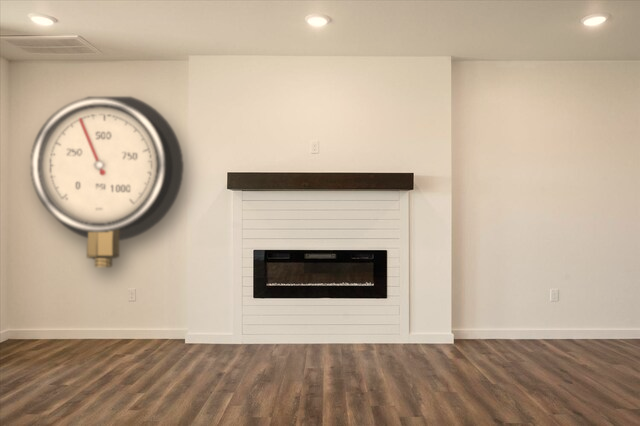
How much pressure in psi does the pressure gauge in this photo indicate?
400 psi
